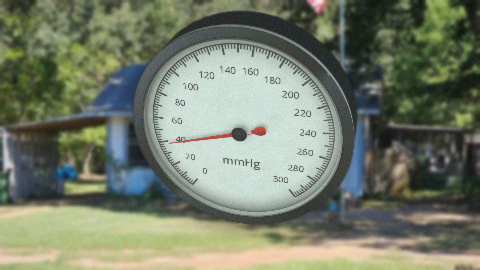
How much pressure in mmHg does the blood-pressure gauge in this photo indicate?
40 mmHg
